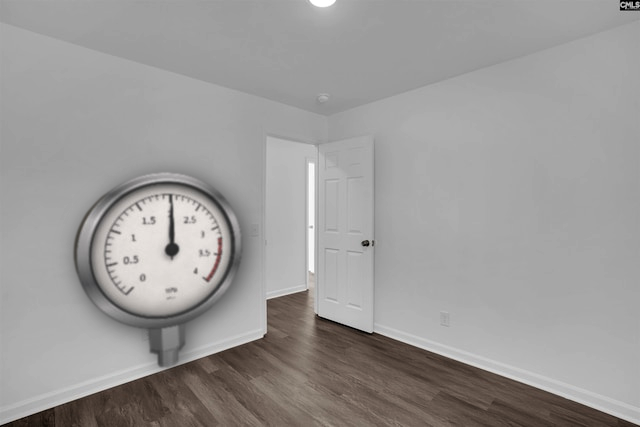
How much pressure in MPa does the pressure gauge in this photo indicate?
2 MPa
